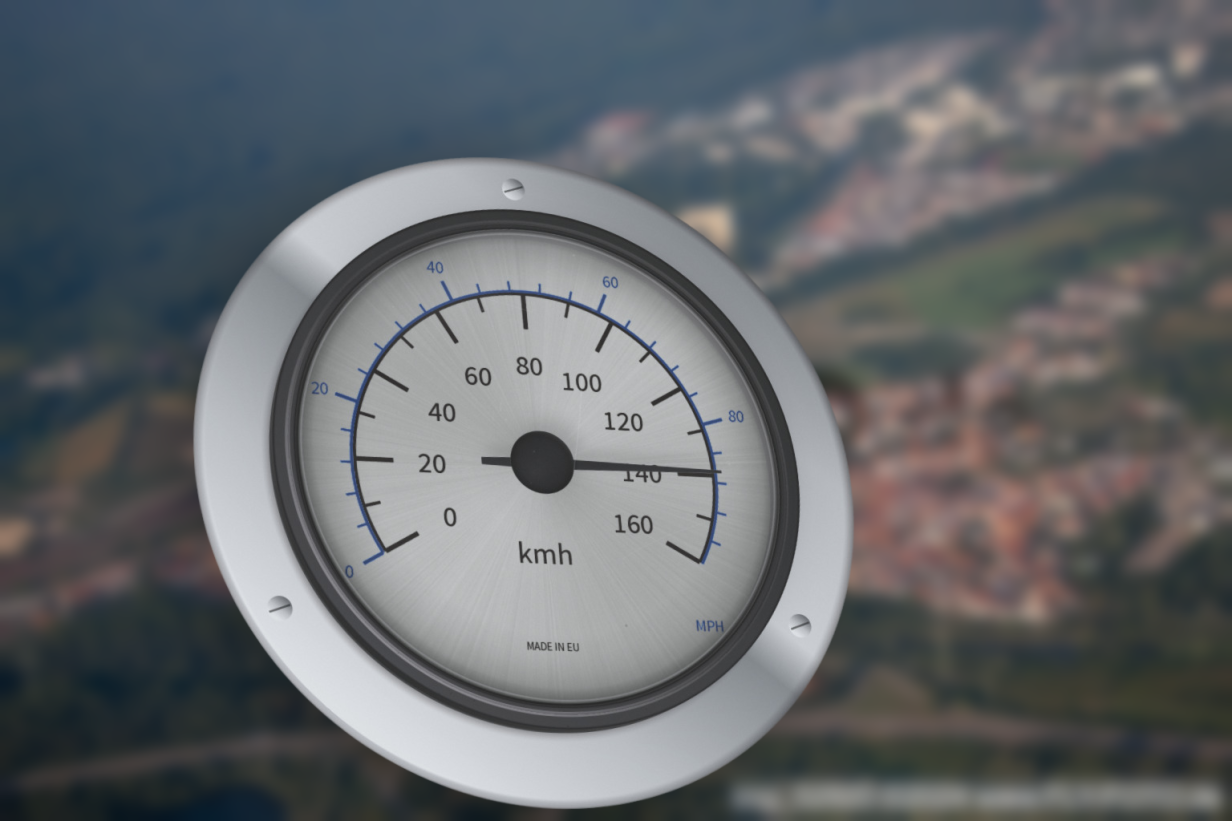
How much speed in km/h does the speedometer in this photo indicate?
140 km/h
